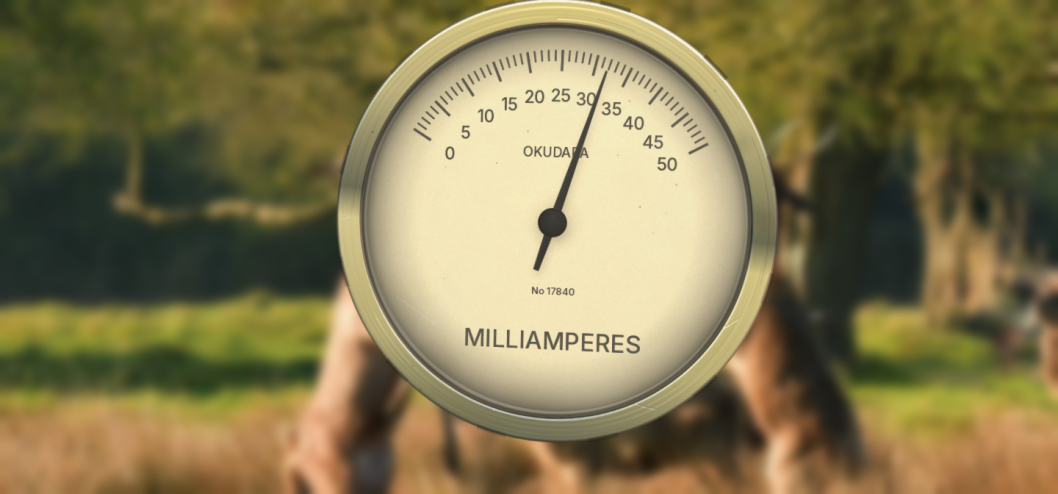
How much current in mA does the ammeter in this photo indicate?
32 mA
